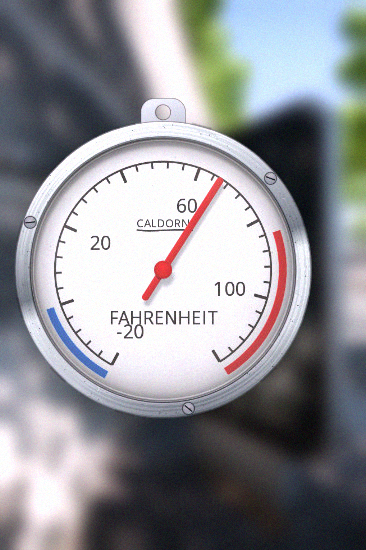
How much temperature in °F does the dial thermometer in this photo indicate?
66 °F
